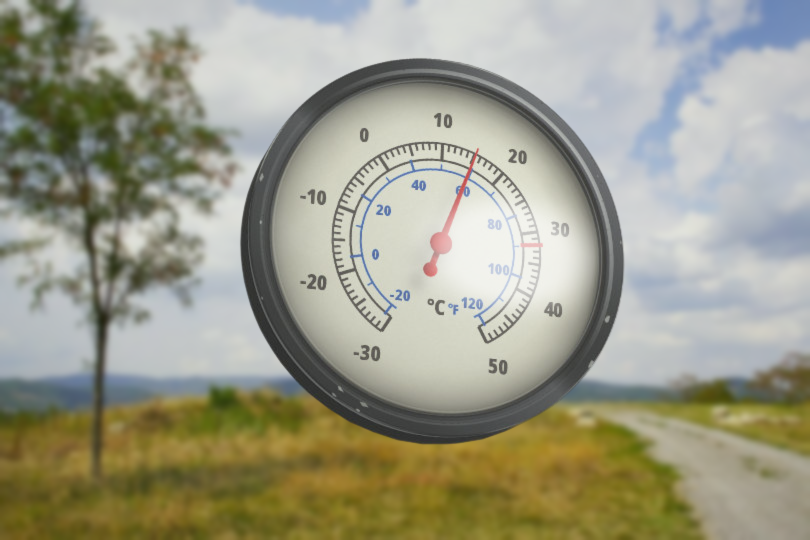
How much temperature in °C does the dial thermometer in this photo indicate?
15 °C
